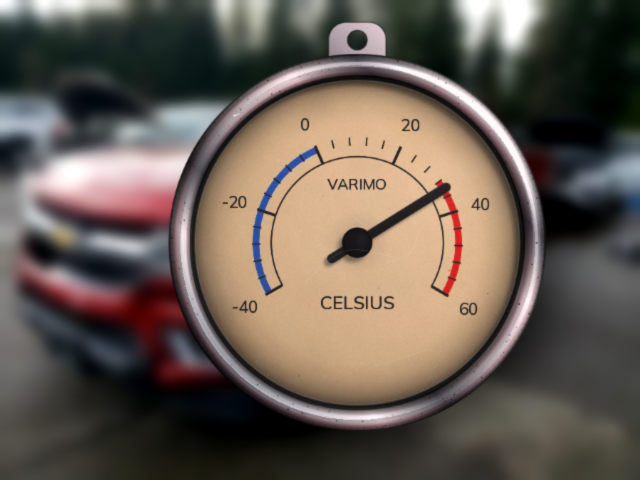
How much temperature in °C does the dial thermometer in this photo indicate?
34 °C
